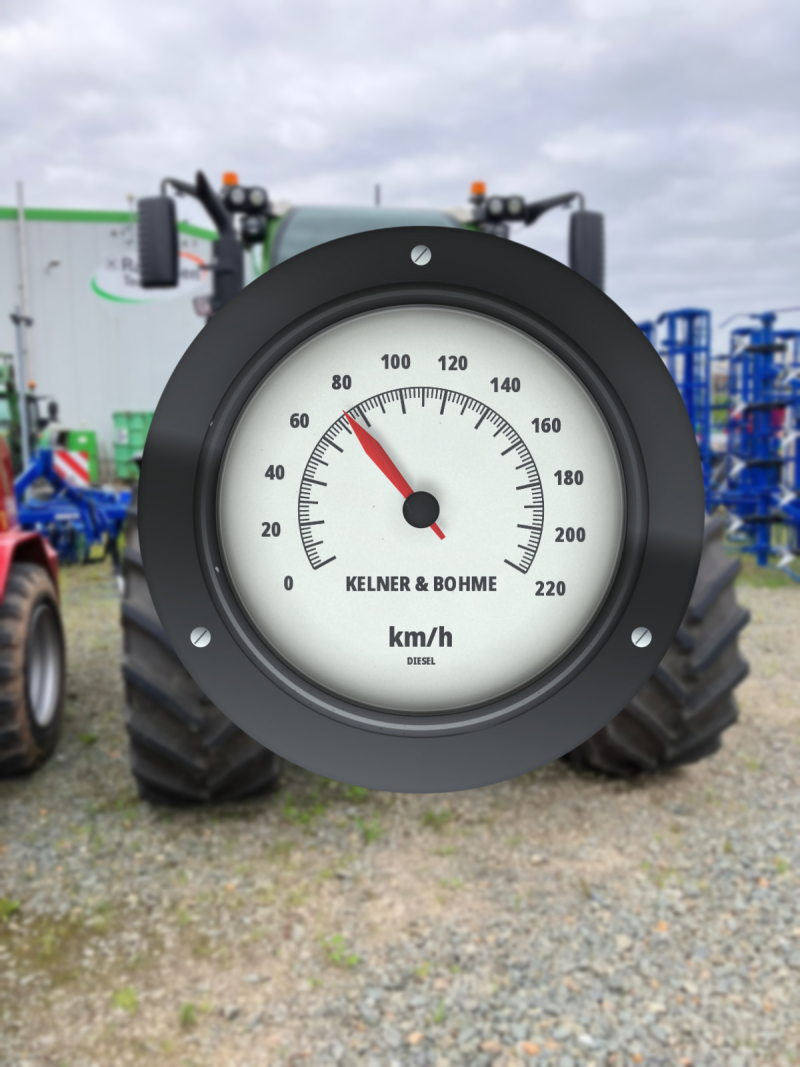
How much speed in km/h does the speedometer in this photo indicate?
74 km/h
